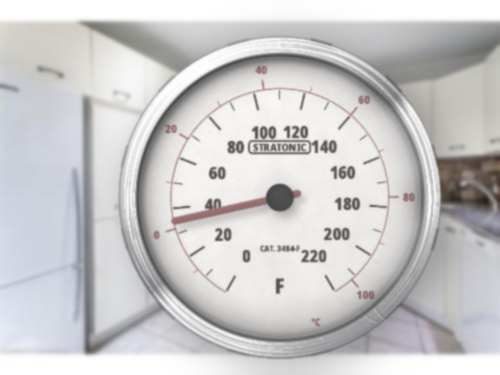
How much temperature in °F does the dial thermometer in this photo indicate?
35 °F
